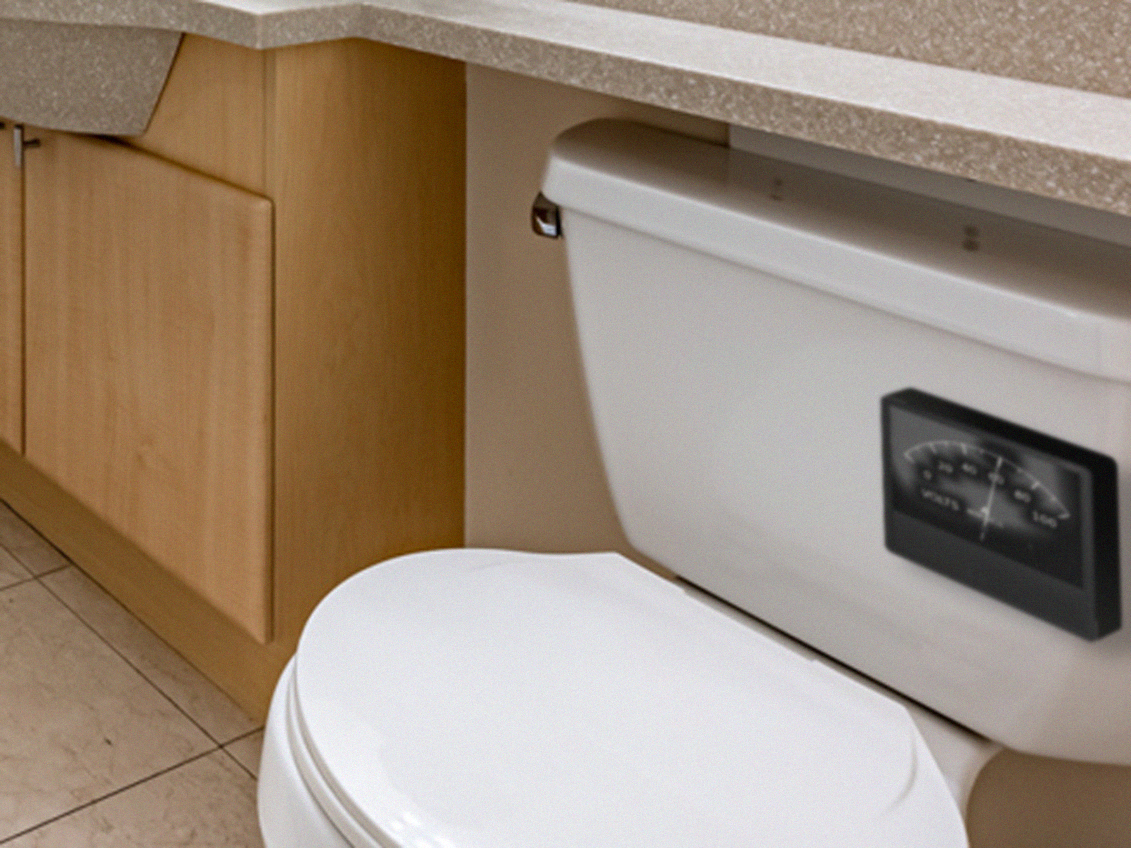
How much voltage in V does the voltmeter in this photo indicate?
60 V
